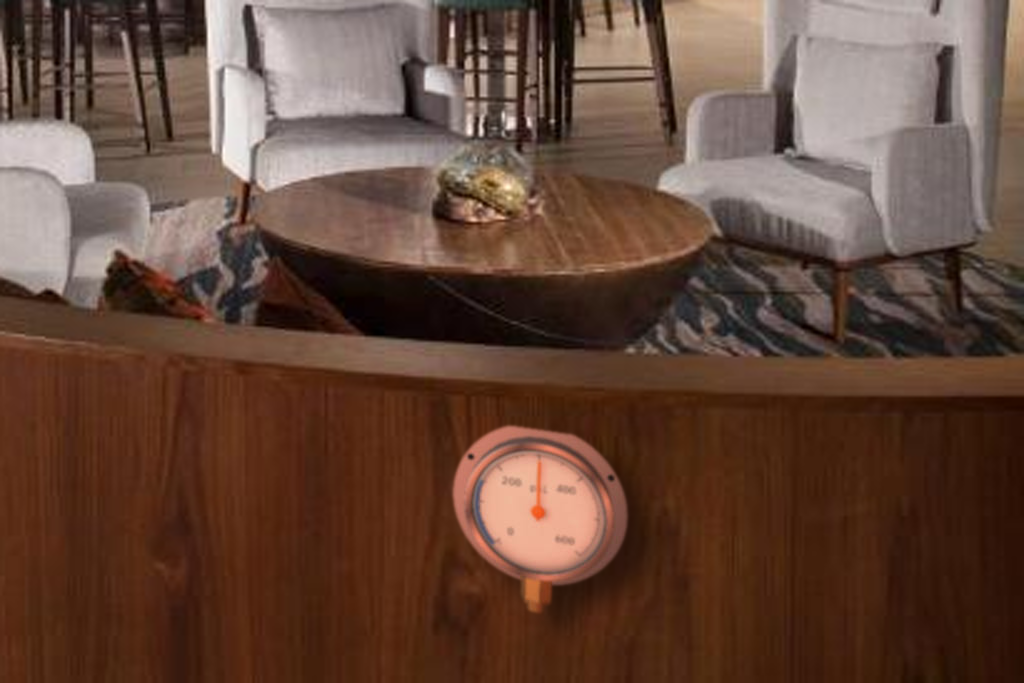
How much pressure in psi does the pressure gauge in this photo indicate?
300 psi
